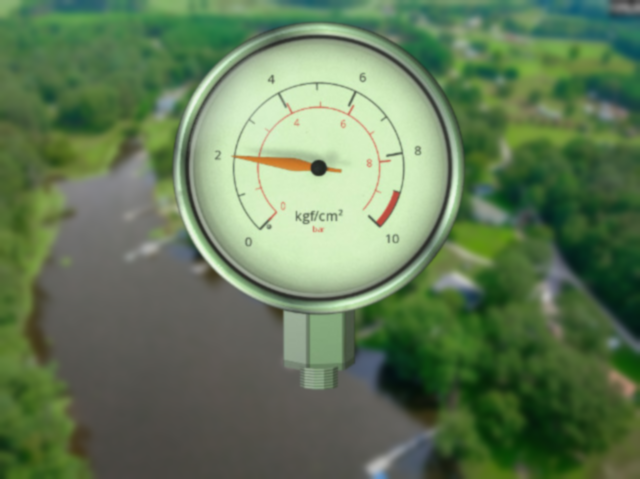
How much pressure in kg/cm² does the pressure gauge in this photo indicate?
2 kg/cm²
